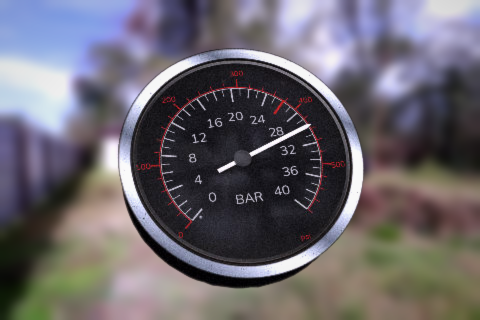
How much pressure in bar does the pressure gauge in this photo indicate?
30 bar
